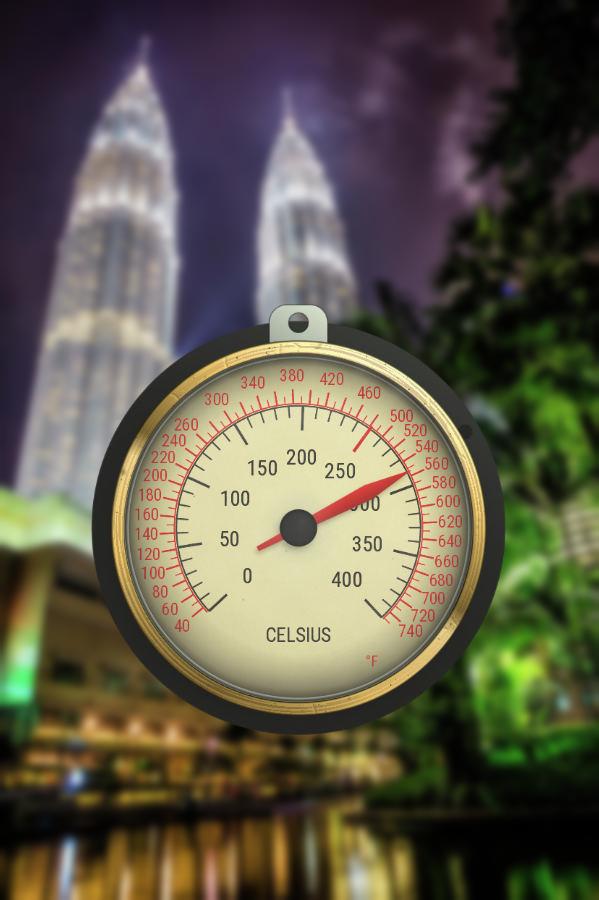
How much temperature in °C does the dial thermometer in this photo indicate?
290 °C
